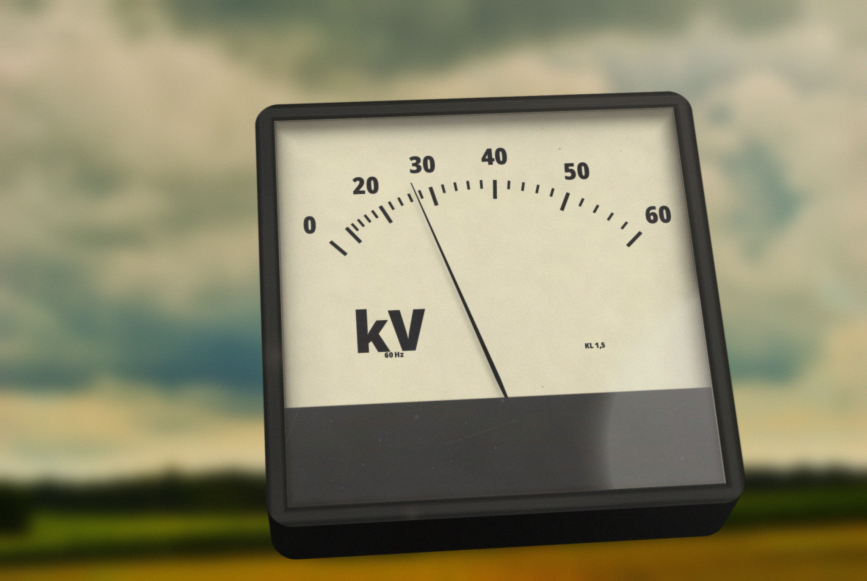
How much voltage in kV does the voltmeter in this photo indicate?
27 kV
